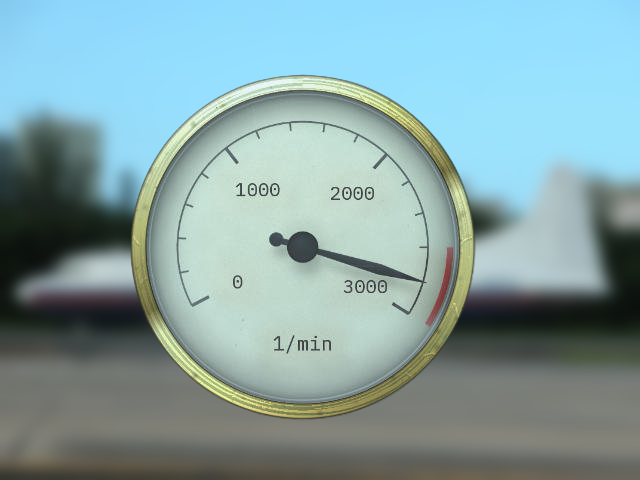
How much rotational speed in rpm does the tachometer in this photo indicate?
2800 rpm
